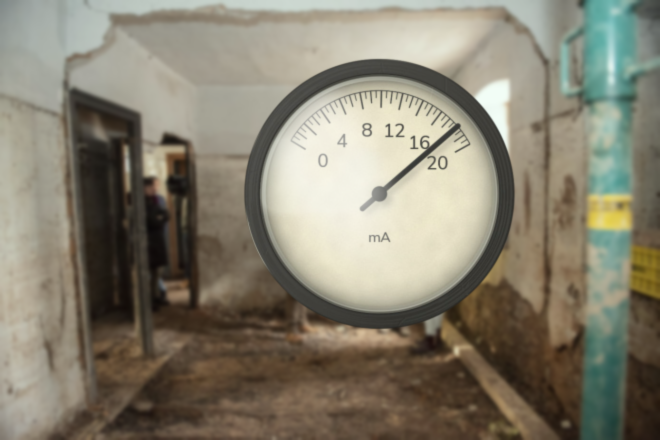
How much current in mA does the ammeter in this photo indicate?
18 mA
